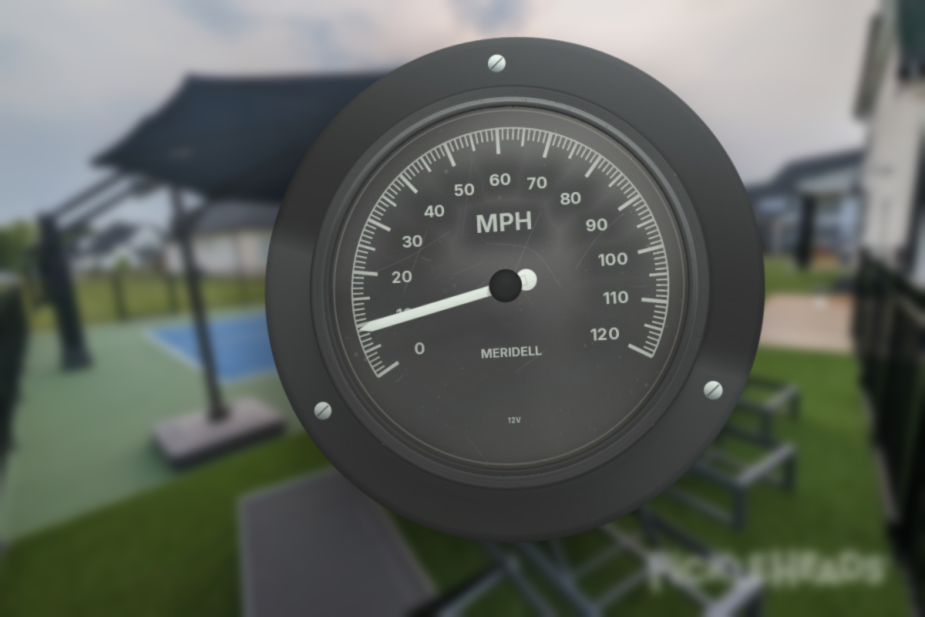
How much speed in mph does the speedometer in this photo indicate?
9 mph
